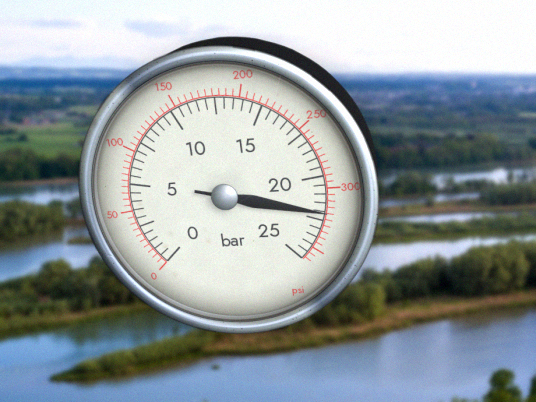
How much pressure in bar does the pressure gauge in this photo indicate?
22 bar
